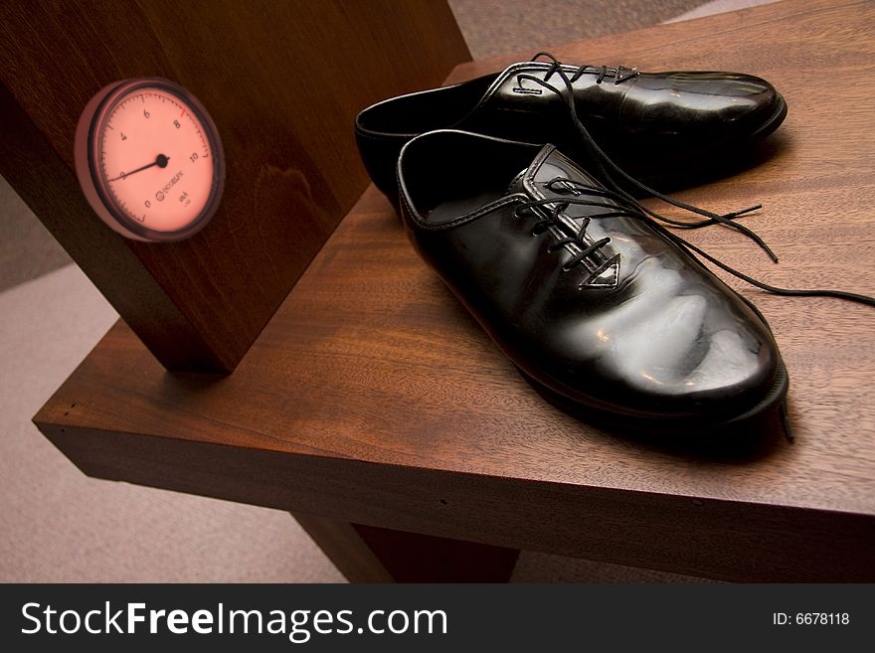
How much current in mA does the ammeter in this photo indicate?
2 mA
